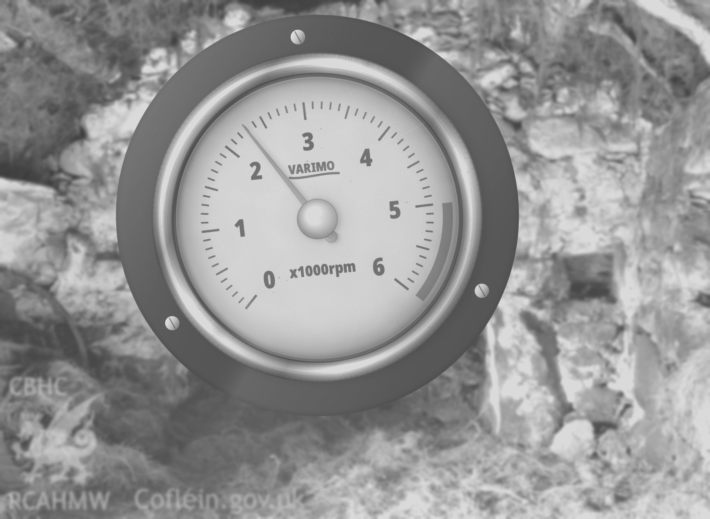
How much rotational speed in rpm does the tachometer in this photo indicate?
2300 rpm
